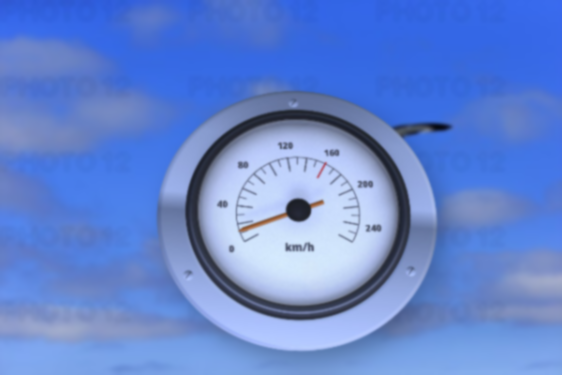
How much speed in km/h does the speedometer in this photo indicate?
10 km/h
